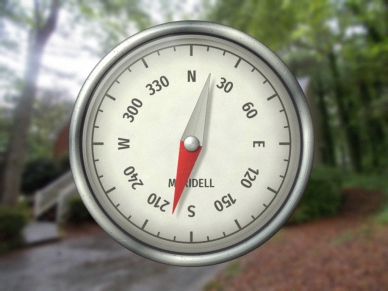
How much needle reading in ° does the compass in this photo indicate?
195 °
